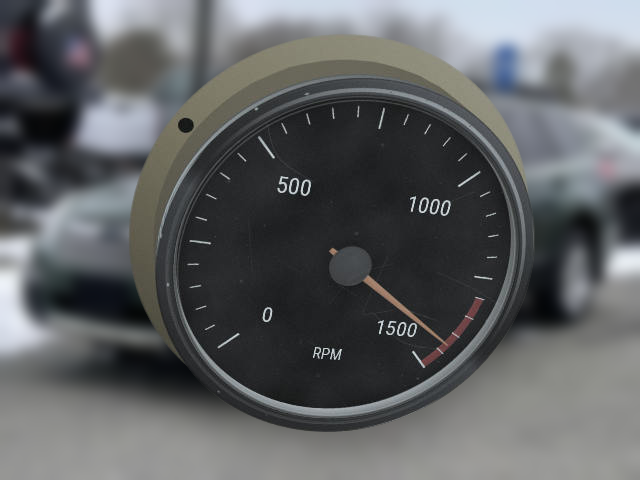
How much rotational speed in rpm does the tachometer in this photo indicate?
1425 rpm
